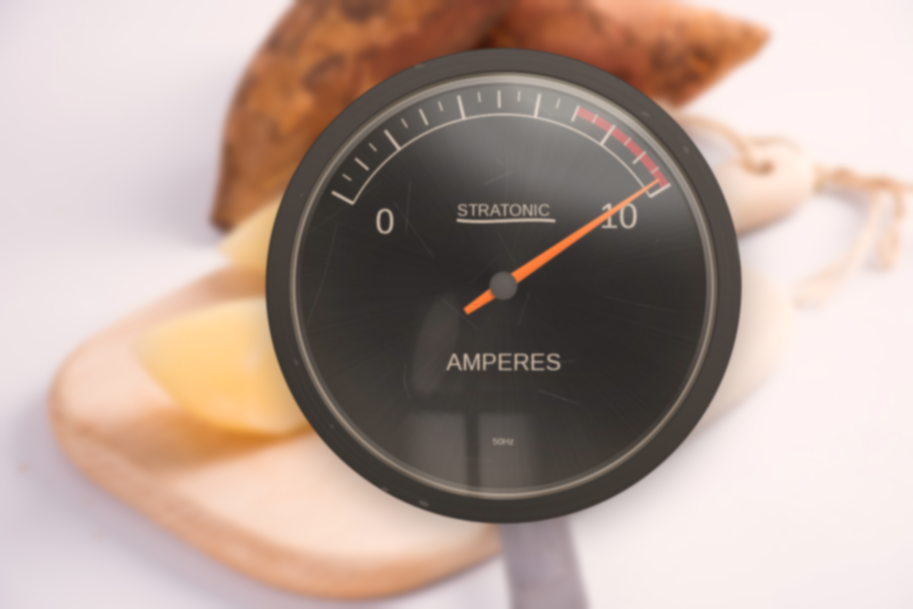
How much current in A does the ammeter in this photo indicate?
9.75 A
